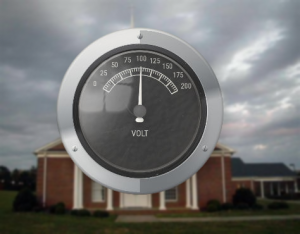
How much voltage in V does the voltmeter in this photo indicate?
100 V
